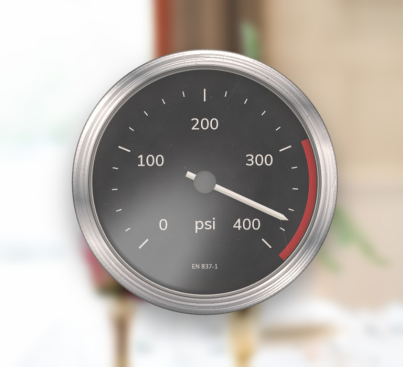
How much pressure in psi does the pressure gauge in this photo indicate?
370 psi
